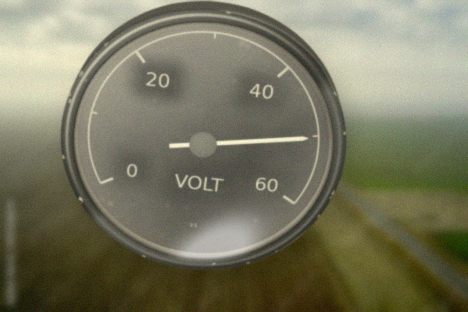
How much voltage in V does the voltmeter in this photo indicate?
50 V
